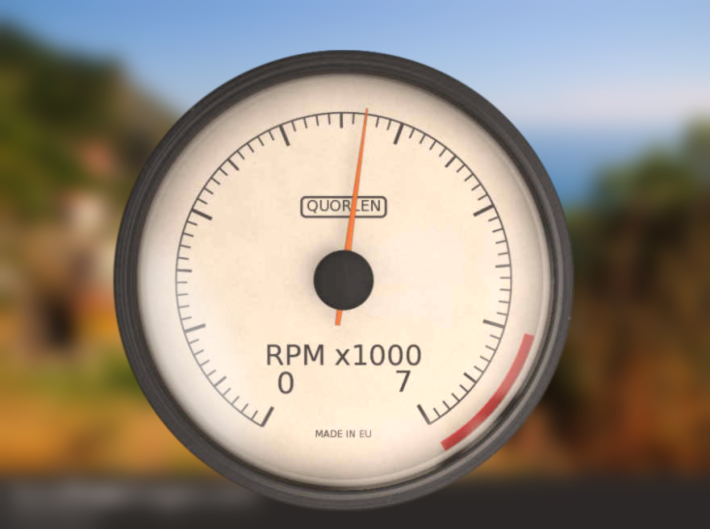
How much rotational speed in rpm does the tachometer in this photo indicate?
3700 rpm
